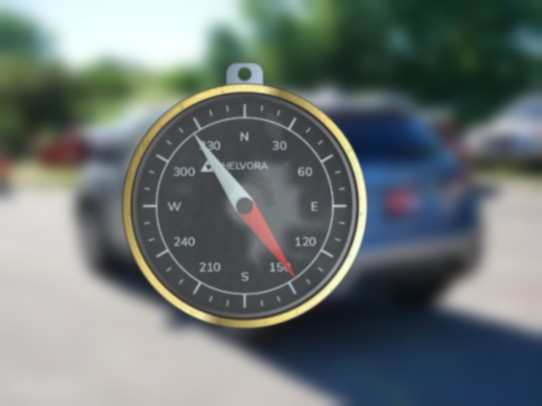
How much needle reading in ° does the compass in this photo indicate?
145 °
